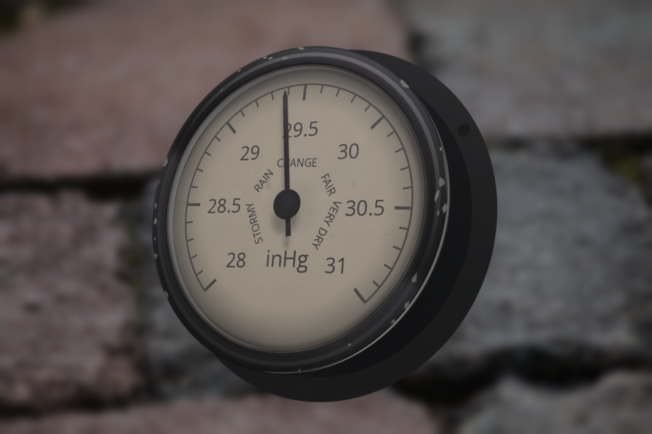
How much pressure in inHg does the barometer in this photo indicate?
29.4 inHg
